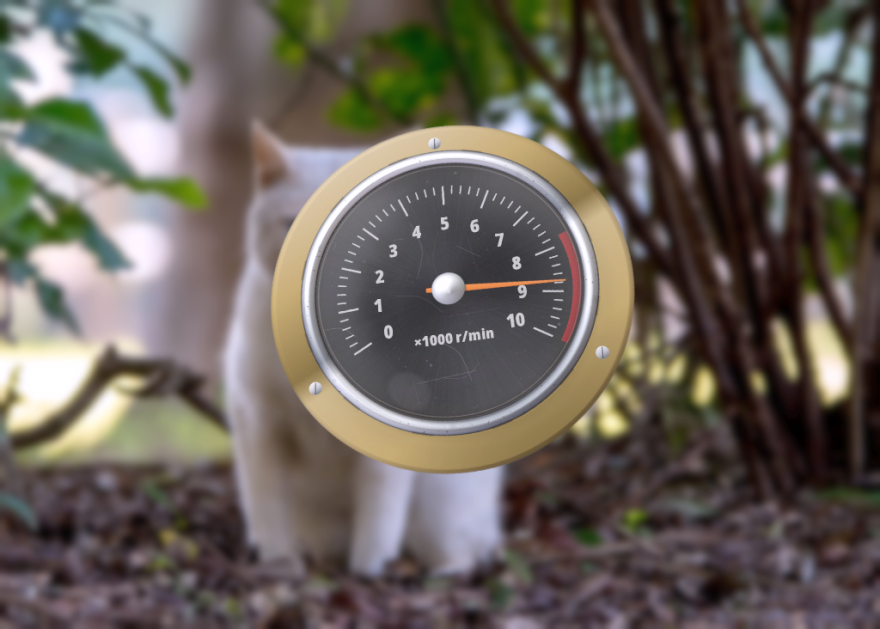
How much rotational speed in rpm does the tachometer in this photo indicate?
8800 rpm
